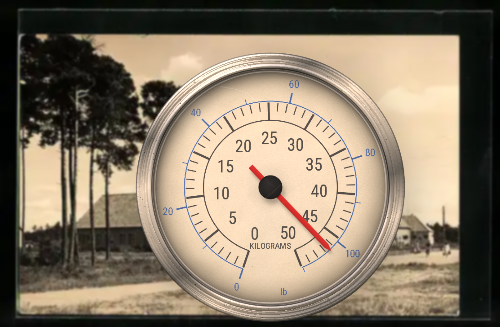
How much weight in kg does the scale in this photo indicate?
46.5 kg
